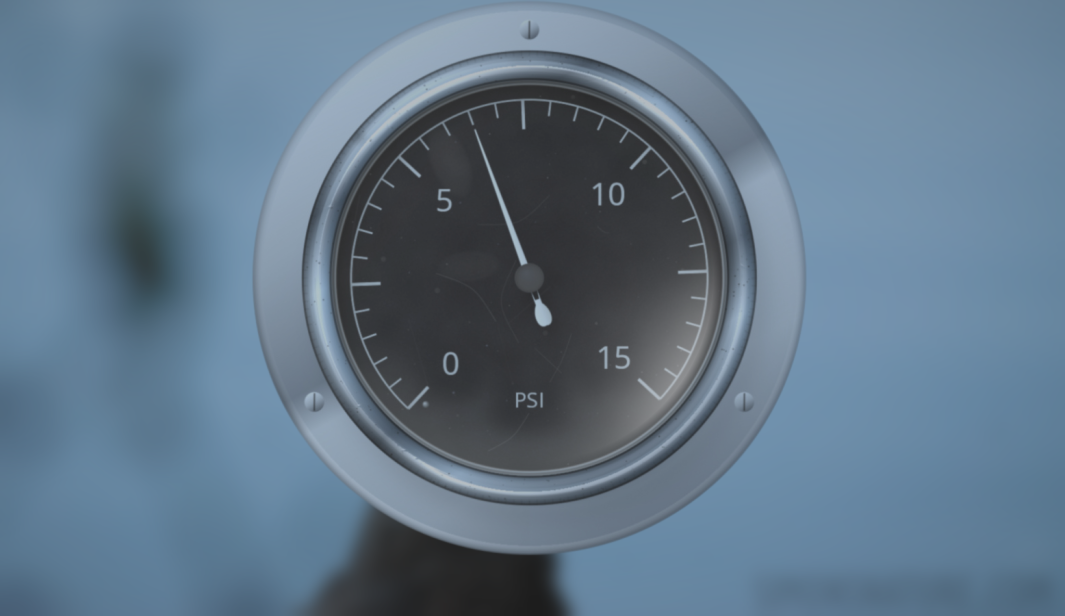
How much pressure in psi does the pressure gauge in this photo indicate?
6.5 psi
